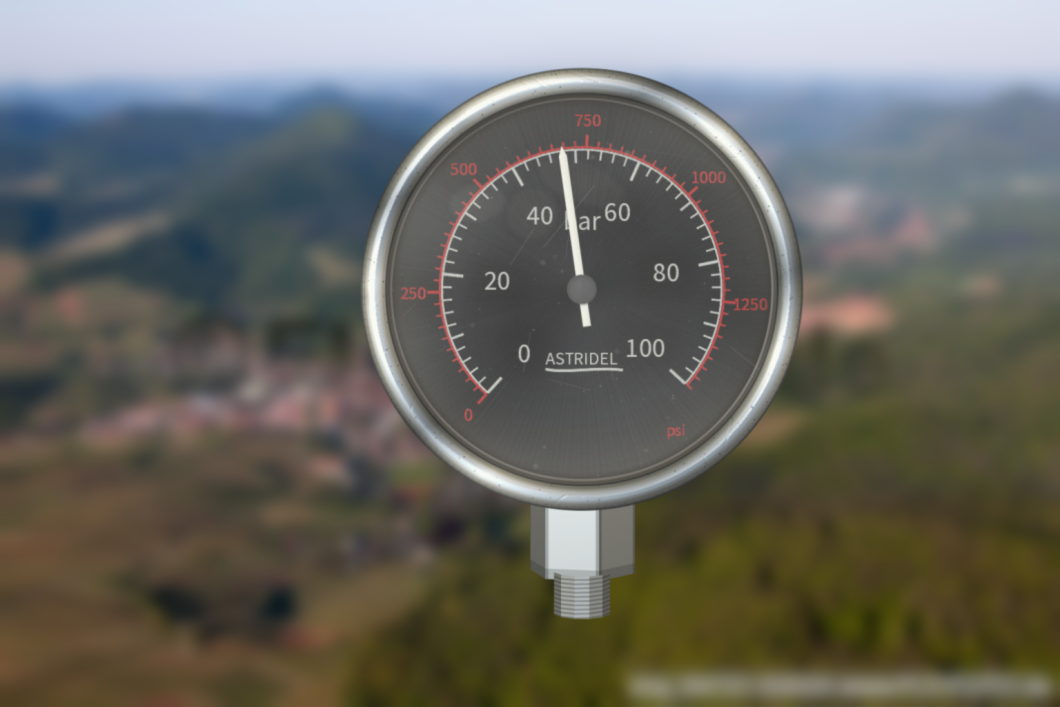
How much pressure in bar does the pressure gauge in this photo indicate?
48 bar
